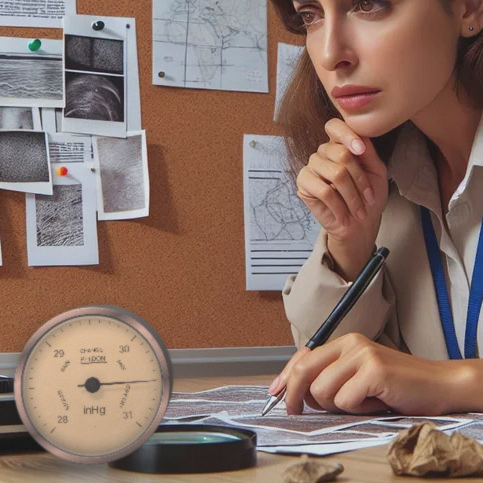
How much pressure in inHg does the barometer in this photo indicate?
30.5 inHg
